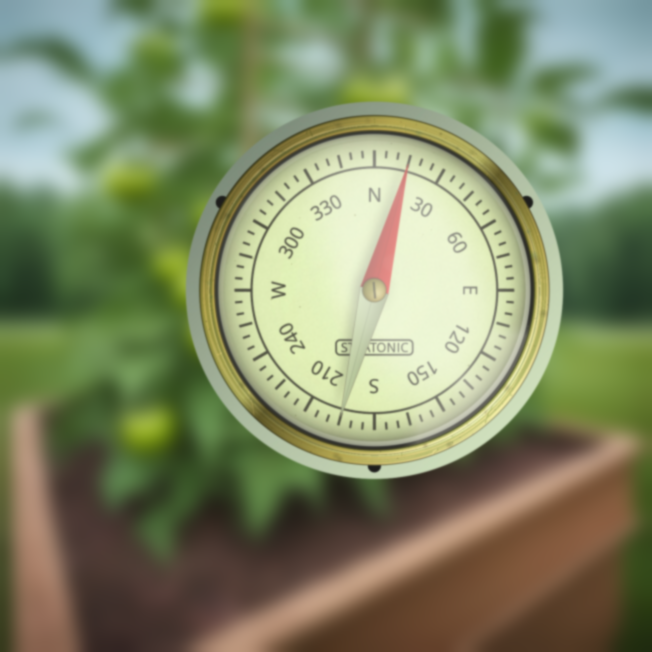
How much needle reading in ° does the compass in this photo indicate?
15 °
